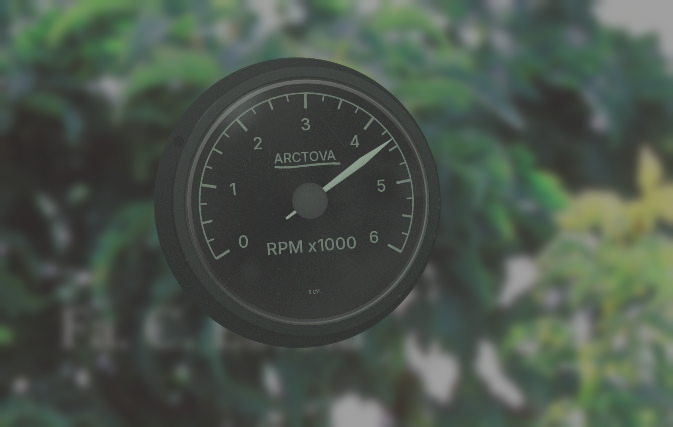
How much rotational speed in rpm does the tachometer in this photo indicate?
4375 rpm
